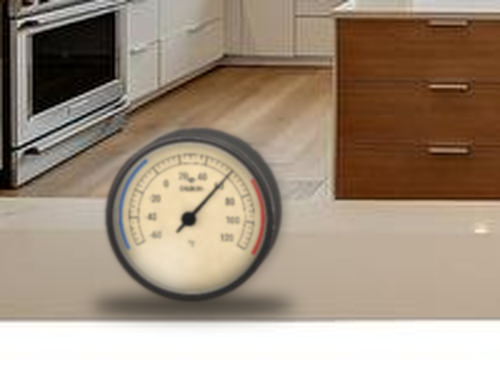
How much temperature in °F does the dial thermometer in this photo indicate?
60 °F
